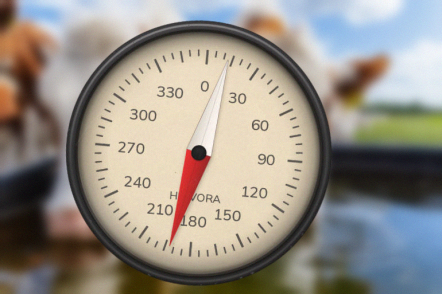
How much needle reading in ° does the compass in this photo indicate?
192.5 °
